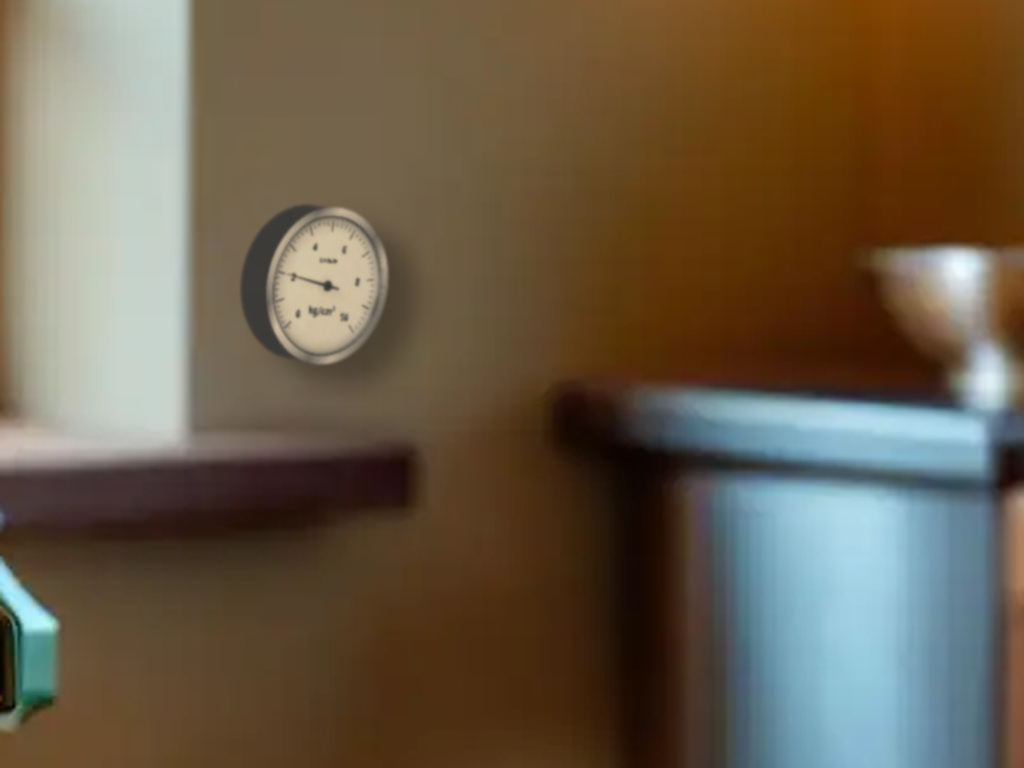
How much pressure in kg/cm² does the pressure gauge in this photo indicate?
2 kg/cm²
